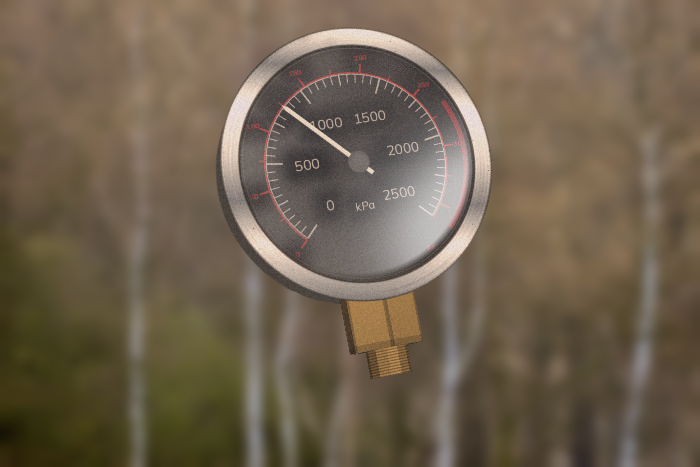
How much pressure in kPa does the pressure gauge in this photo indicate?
850 kPa
